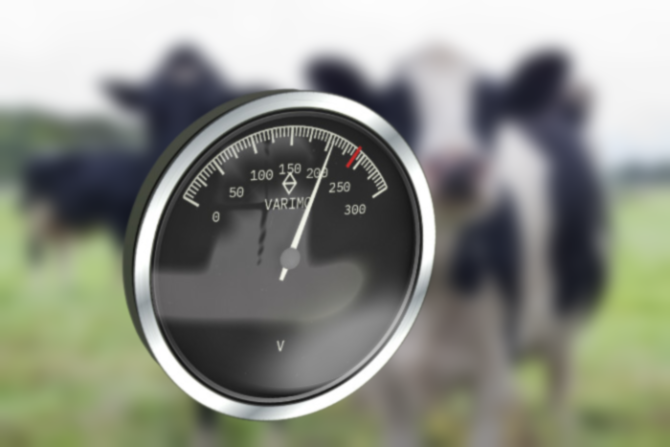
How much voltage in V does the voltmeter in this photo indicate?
200 V
